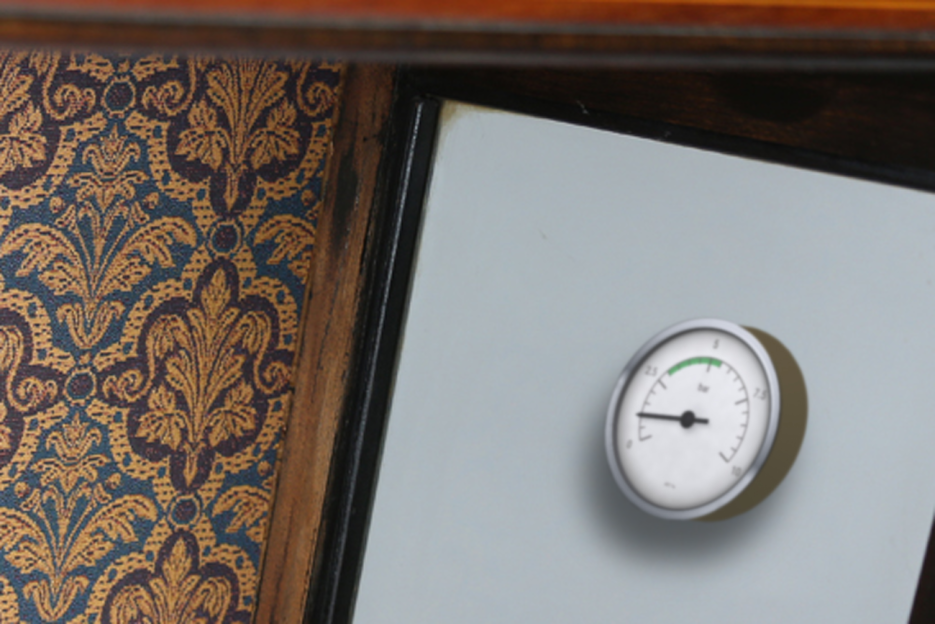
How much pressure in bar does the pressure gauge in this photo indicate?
1 bar
